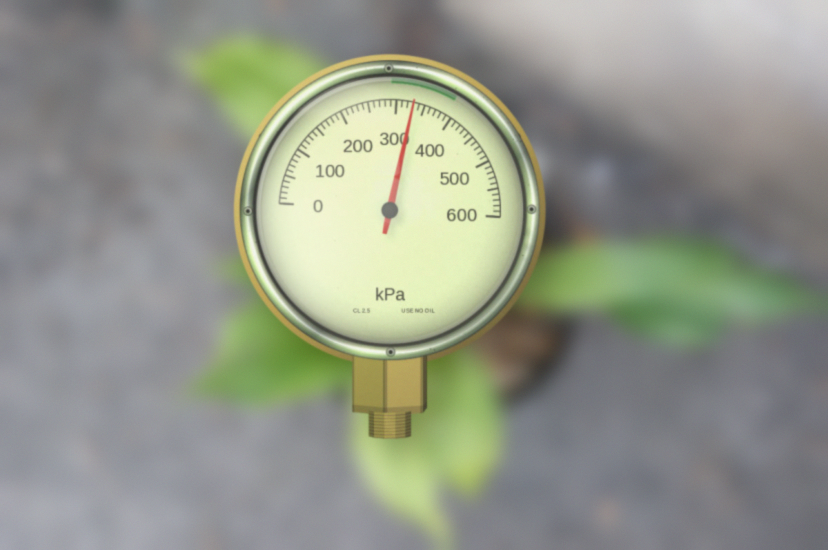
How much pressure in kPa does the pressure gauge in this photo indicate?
330 kPa
